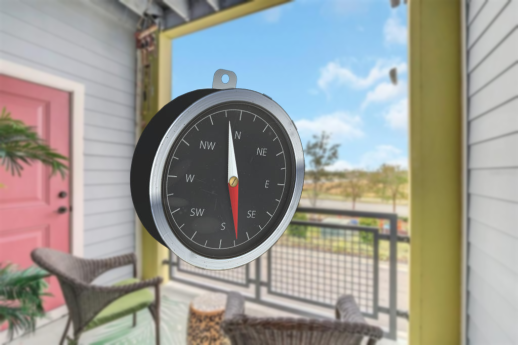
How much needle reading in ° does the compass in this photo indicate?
165 °
